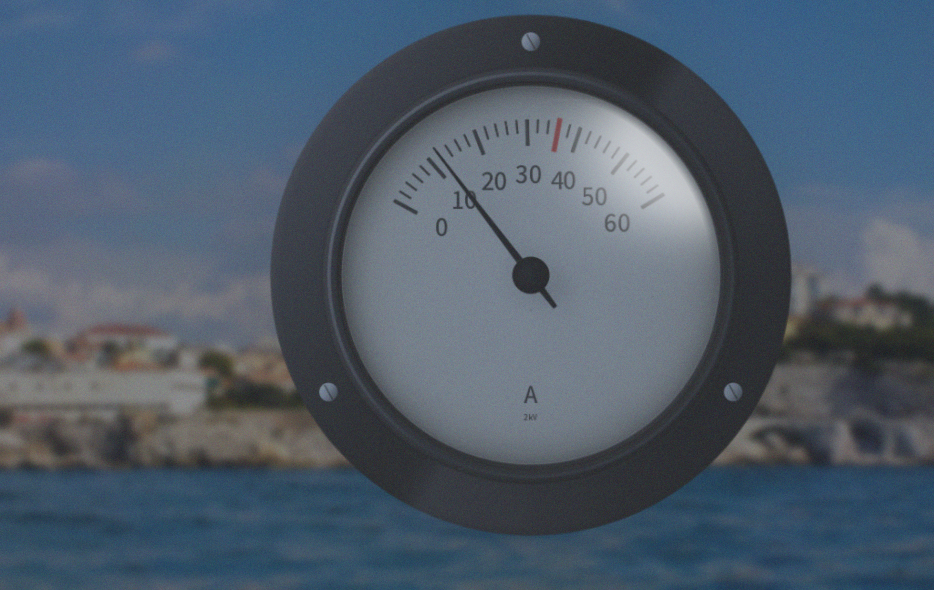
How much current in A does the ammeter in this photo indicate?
12 A
